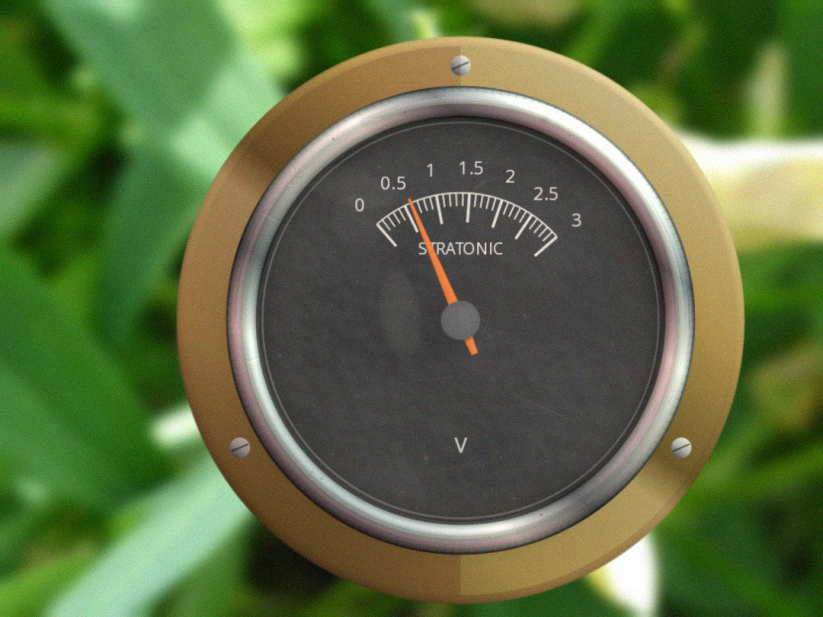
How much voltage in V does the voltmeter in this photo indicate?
0.6 V
